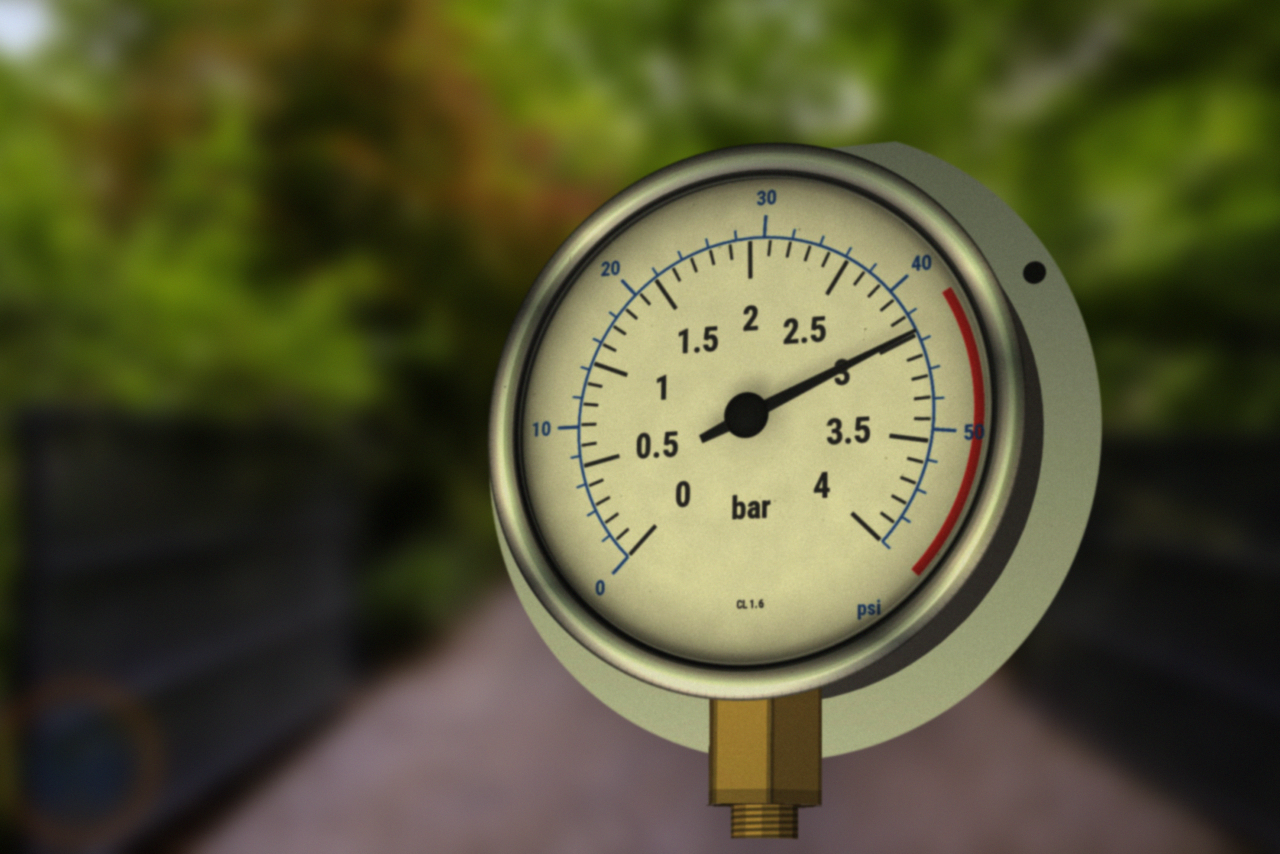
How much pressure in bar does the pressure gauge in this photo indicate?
3 bar
